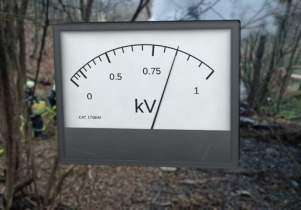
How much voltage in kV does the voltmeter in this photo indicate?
0.85 kV
